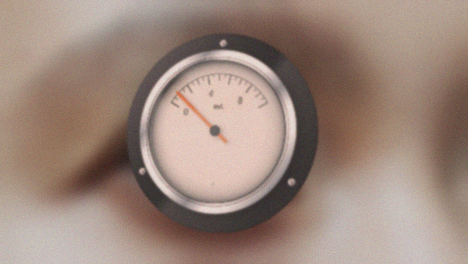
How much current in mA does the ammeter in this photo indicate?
1 mA
